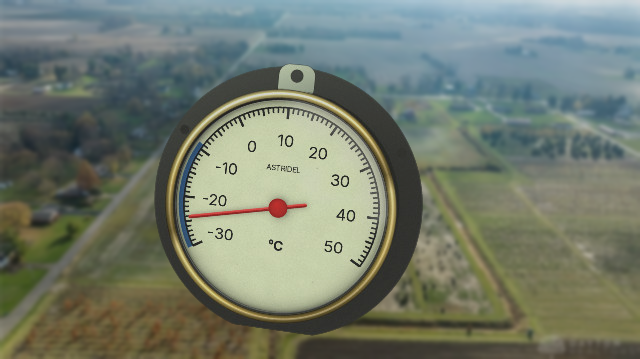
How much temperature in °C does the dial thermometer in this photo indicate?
-24 °C
